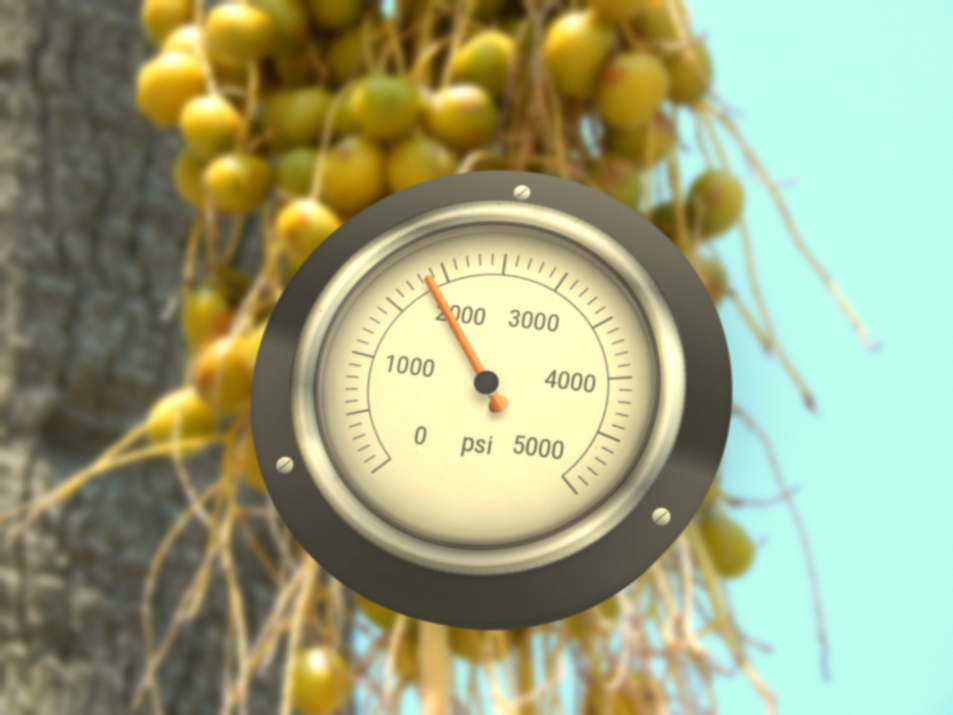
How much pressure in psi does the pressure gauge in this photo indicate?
1850 psi
